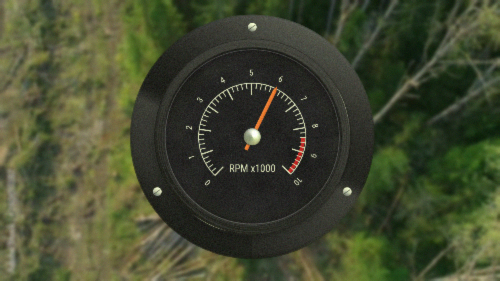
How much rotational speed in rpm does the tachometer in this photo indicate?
6000 rpm
